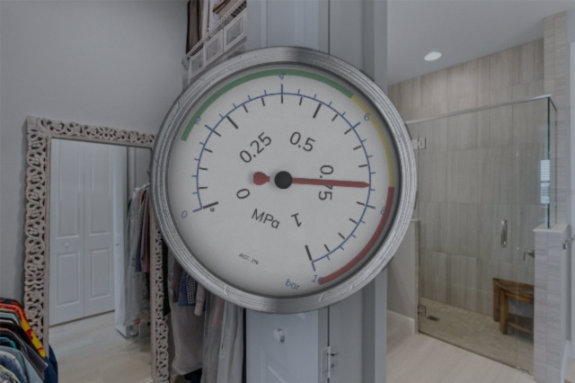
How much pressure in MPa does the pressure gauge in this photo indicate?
0.75 MPa
